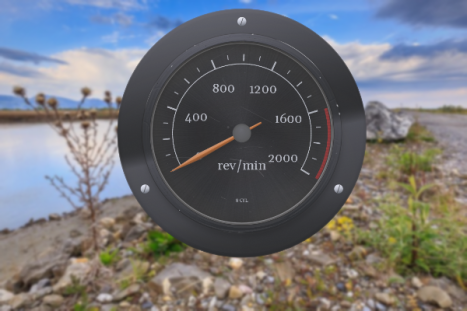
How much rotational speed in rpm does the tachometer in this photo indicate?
0 rpm
